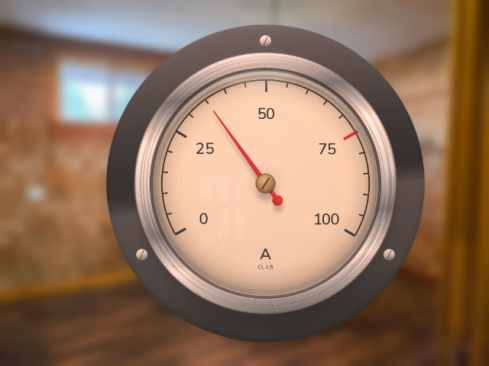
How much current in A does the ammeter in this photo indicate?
35 A
